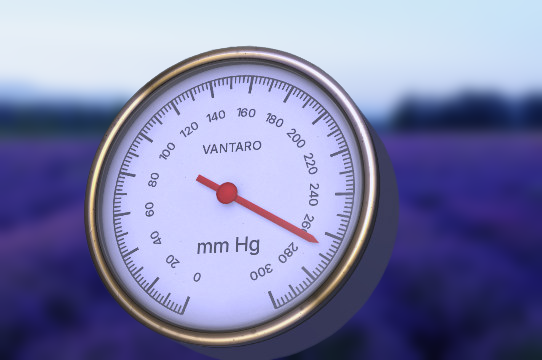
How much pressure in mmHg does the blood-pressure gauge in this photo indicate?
266 mmHg
